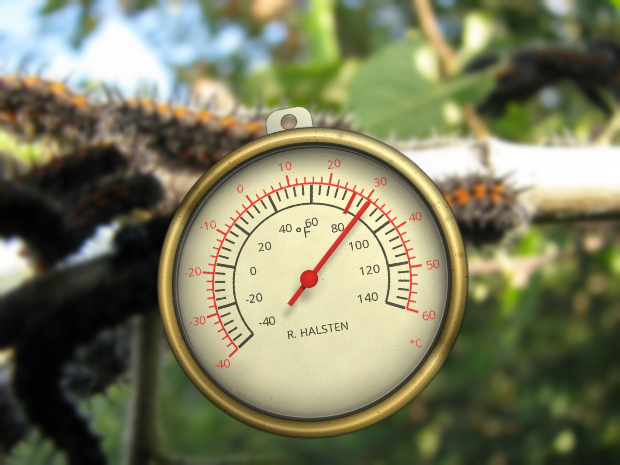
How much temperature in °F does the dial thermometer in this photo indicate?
88 °F
